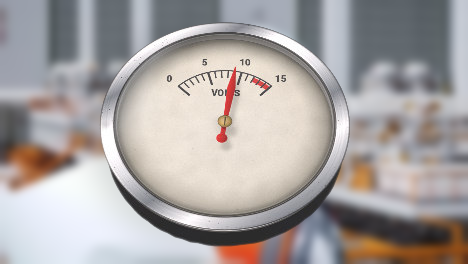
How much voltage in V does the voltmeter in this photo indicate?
9 V
